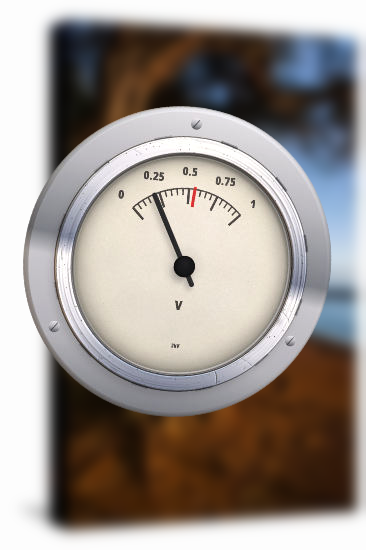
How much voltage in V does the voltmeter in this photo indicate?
0.2 V
